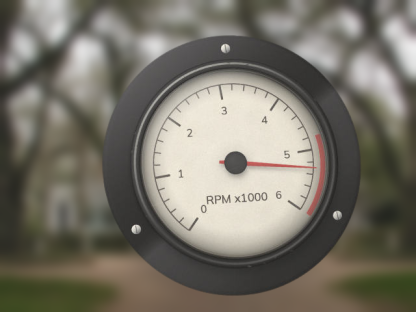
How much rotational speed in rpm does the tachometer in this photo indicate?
5300 rpm
